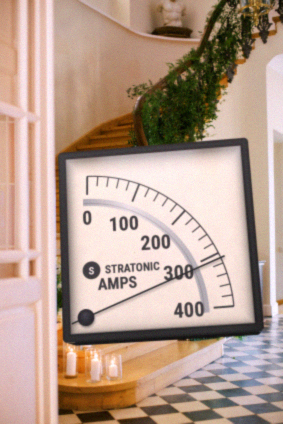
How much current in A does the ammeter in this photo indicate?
310 A
